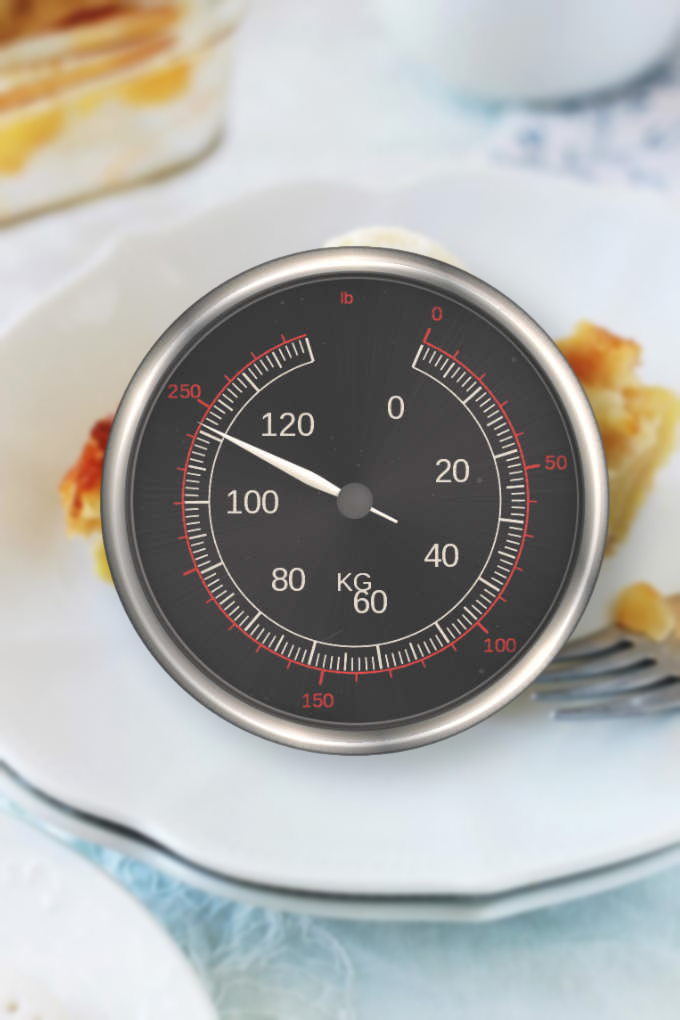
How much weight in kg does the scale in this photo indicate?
111 kg
